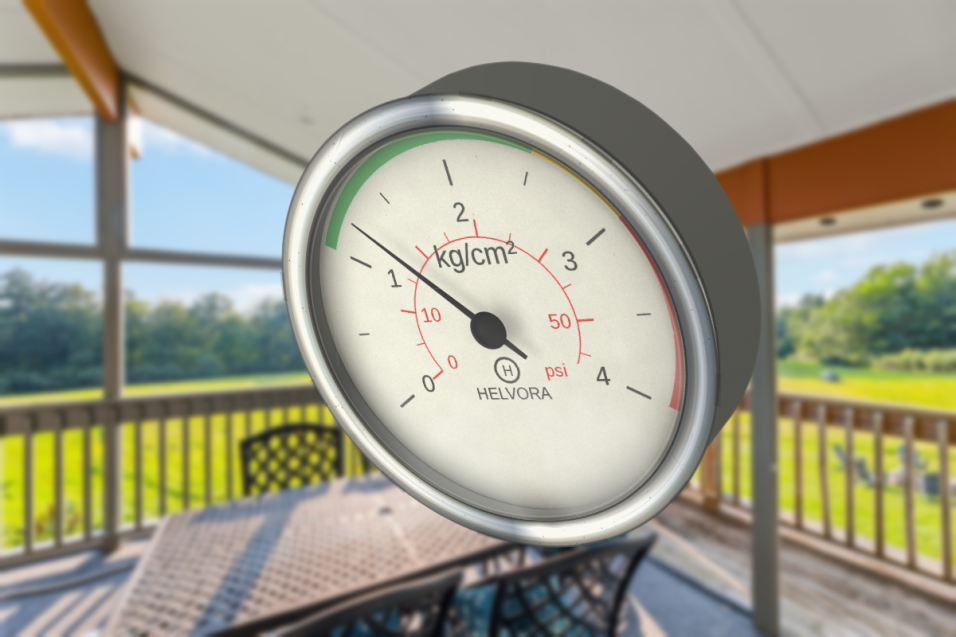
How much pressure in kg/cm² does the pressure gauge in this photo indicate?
1.25 kg/cm²
